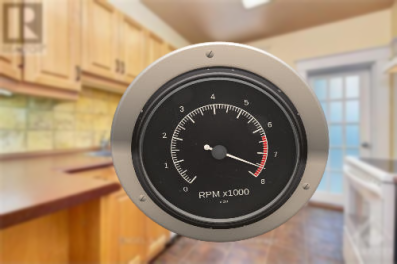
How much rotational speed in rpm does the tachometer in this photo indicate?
7500 rpm
